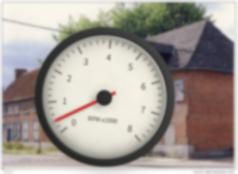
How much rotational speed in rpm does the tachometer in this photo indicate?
400 rpm
